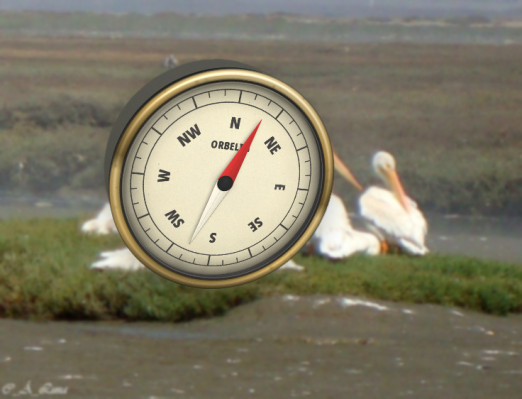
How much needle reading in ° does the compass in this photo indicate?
20 °
